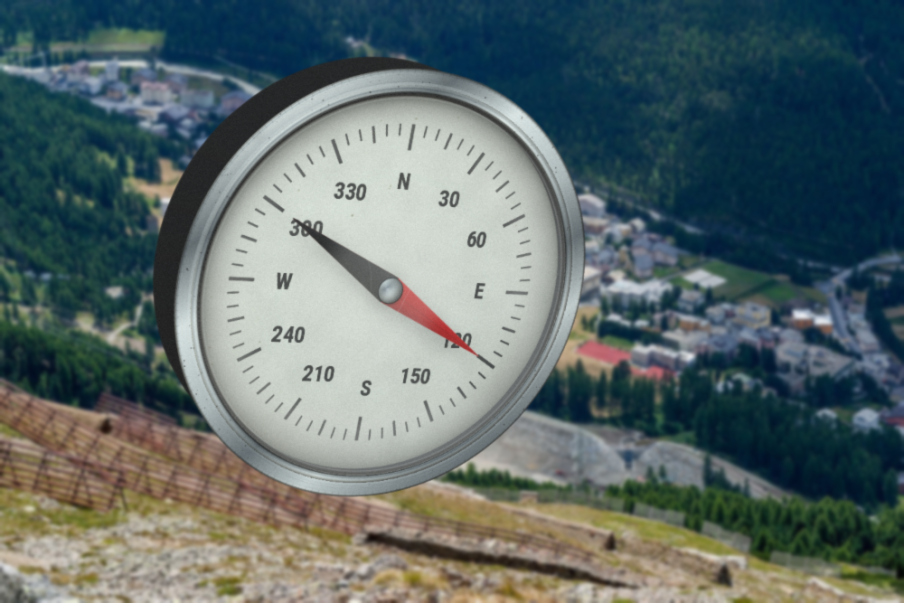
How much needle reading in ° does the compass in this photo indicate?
120 °
